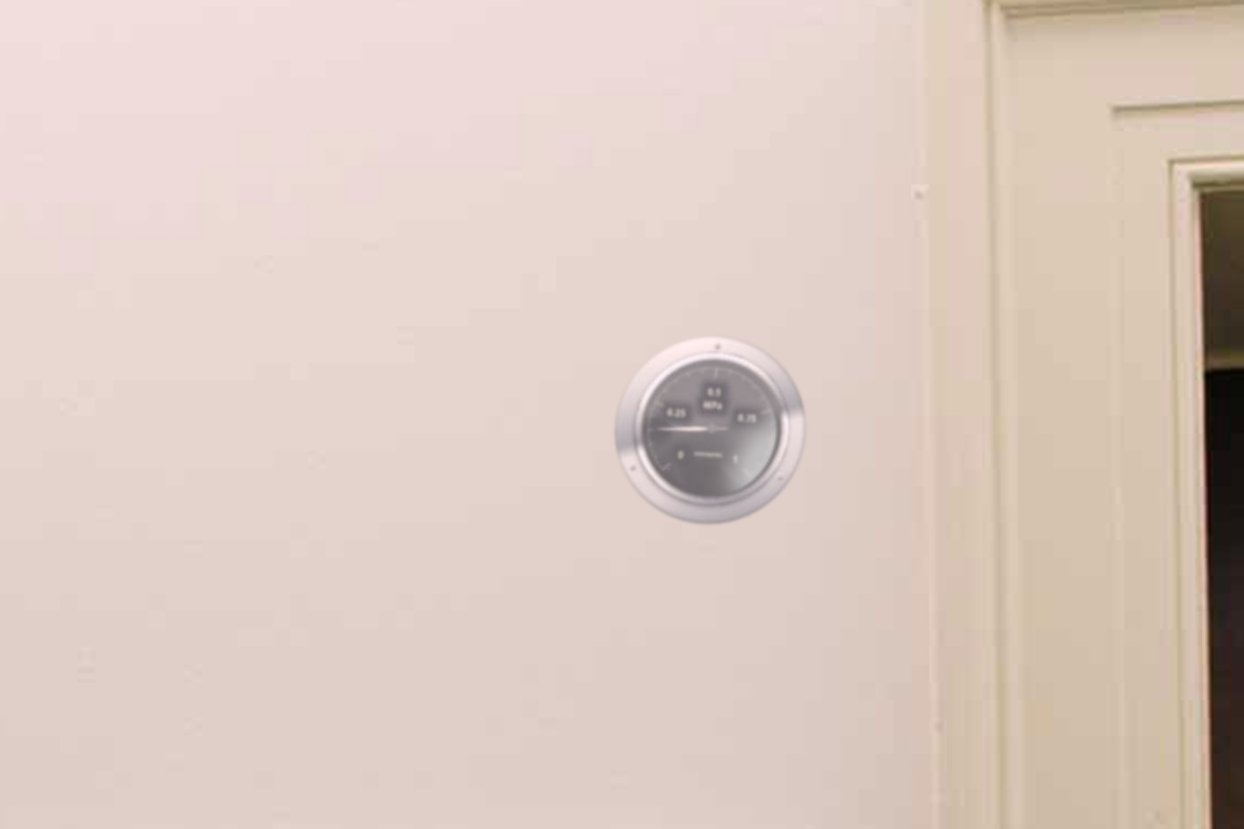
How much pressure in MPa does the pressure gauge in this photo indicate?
0.15 MPa
